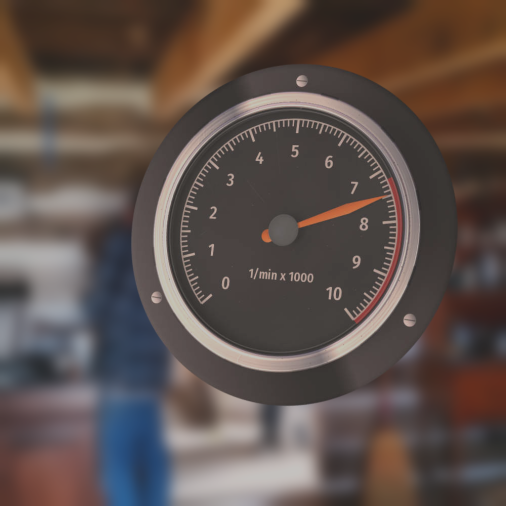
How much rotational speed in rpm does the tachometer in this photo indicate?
7500 rpm
